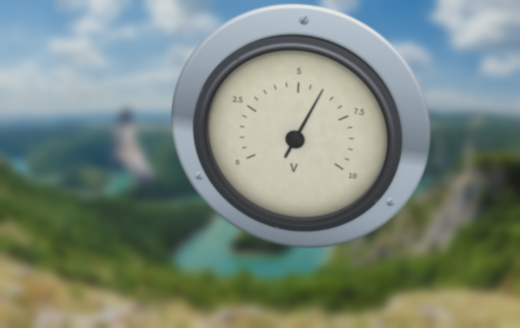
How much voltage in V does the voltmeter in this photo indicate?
6 V
